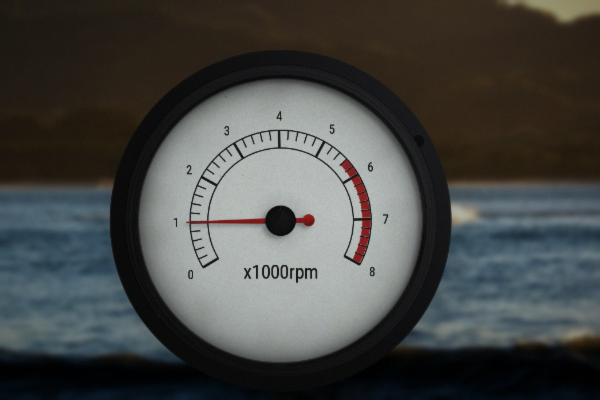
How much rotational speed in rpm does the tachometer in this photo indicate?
1000 rpm
